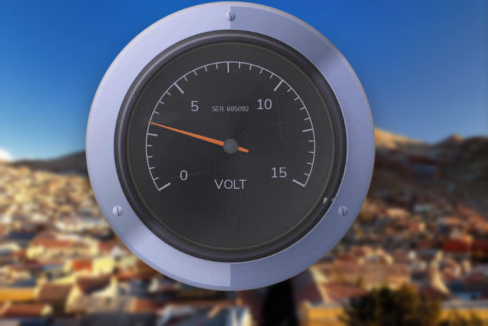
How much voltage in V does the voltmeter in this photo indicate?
3 V
